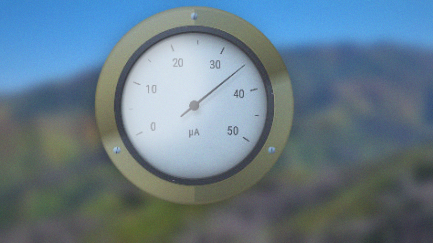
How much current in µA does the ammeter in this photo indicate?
35 µA
